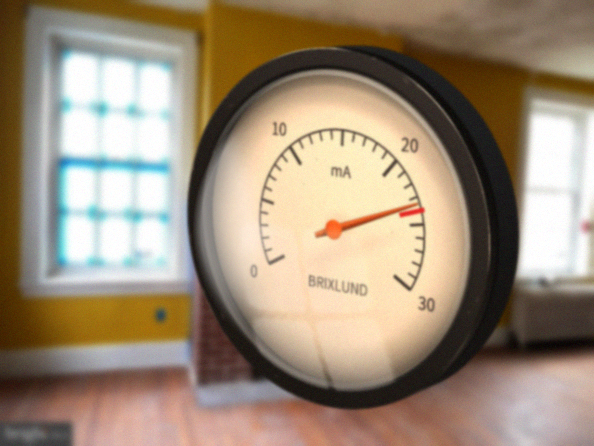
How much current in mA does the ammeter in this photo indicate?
23.5 mA
